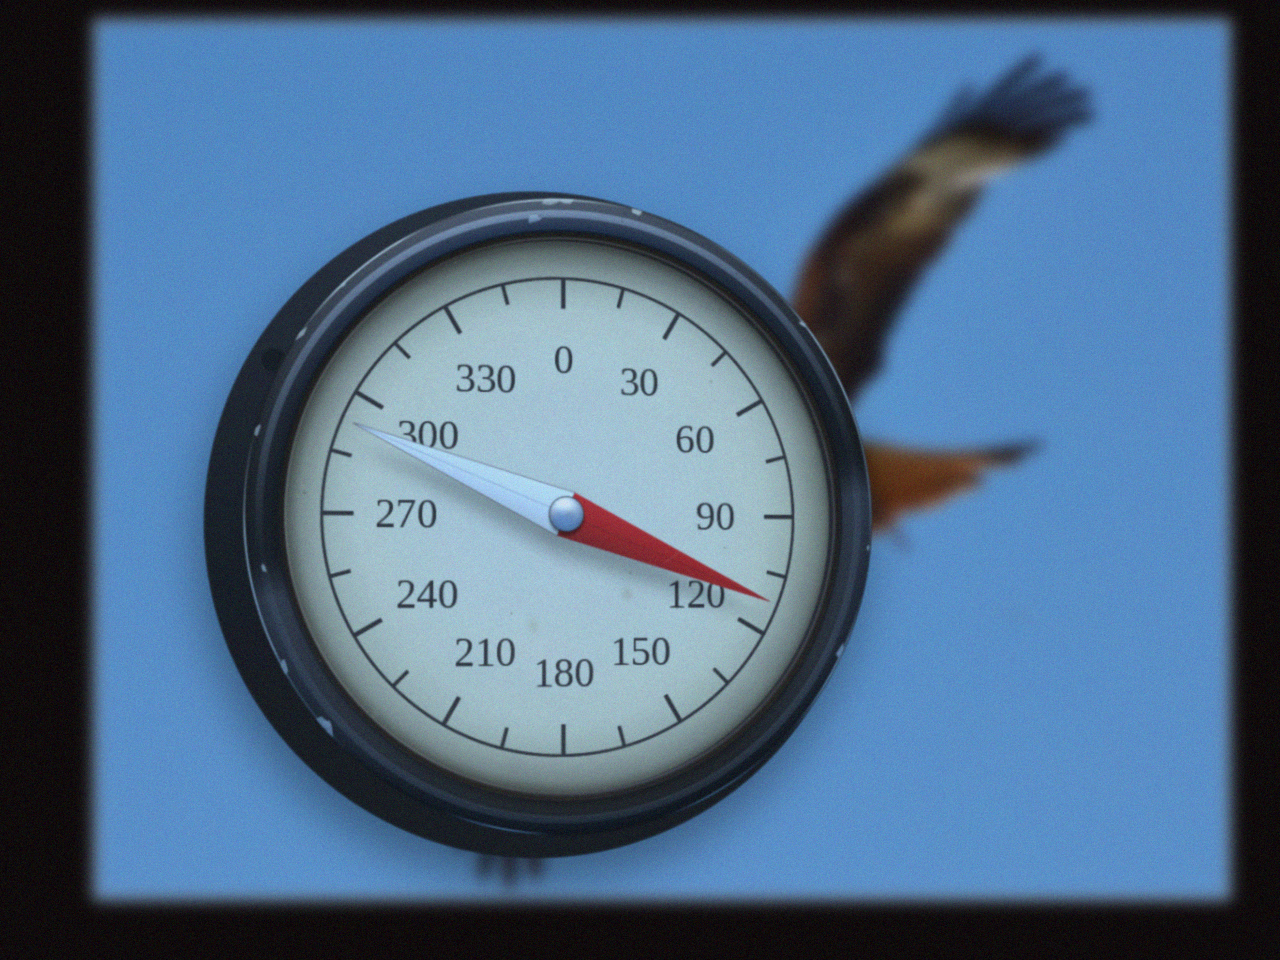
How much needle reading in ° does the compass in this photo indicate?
112.5 °
